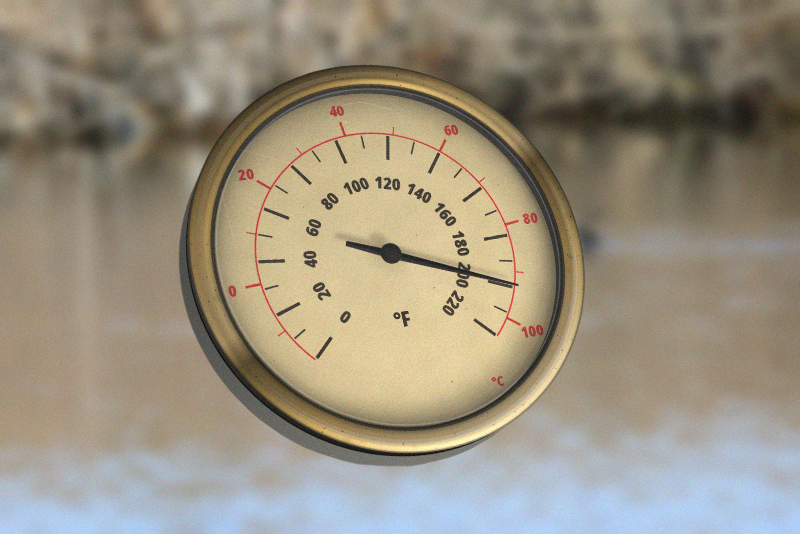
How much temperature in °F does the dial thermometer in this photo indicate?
200 °F
